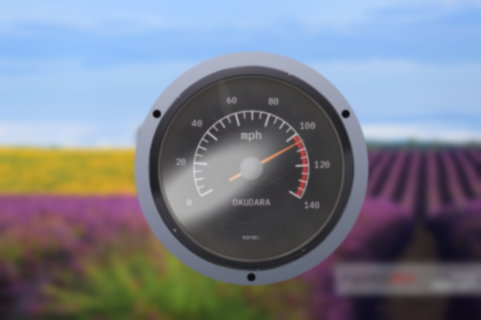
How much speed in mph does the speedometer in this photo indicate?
105 mph
